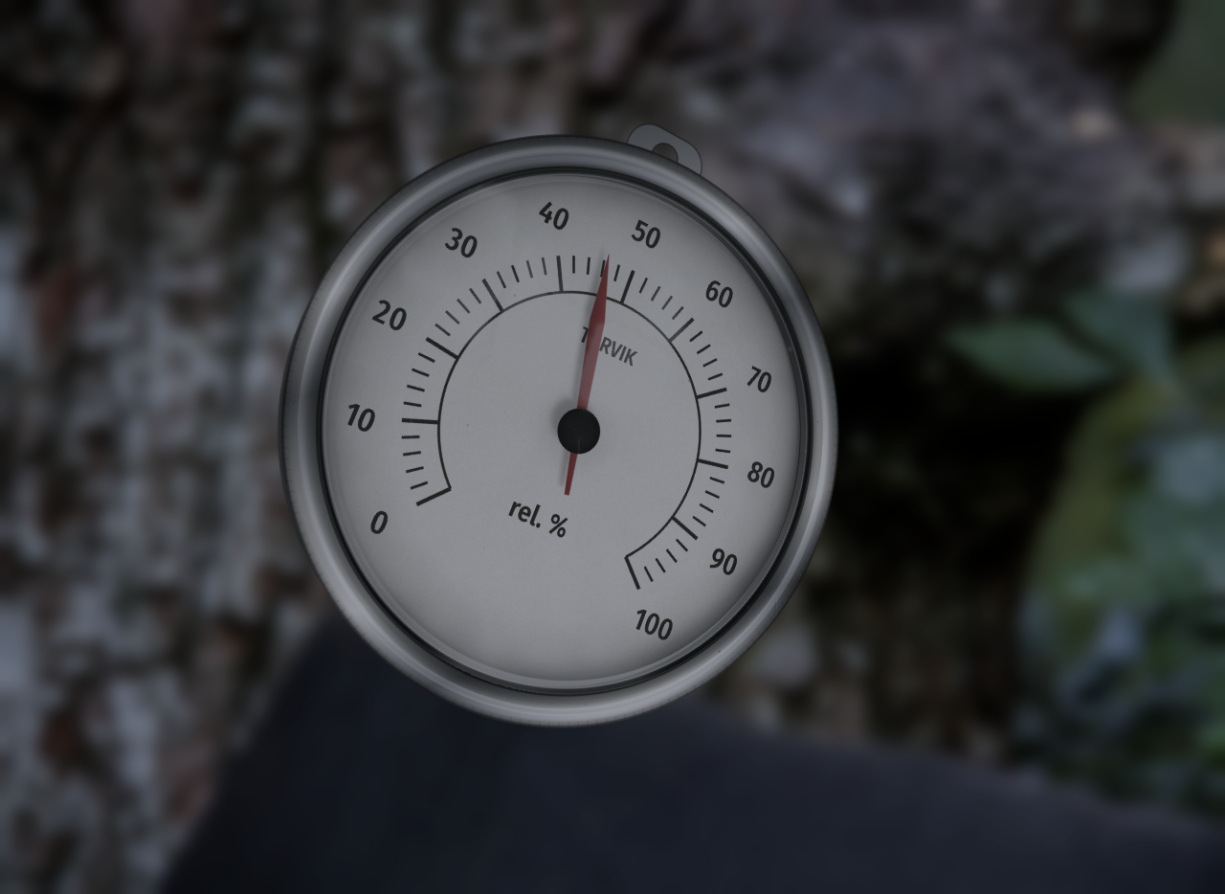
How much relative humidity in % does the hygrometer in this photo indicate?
46 %
